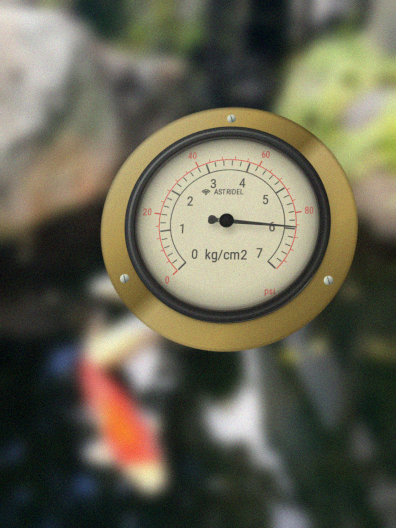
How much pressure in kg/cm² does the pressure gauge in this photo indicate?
6 kg/cm²
